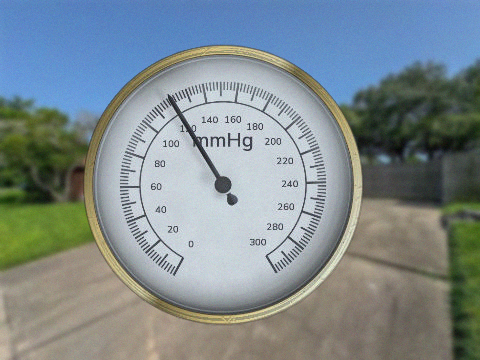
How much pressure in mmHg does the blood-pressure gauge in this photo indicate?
120 mmHg
